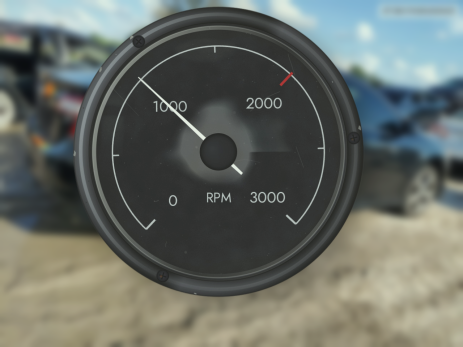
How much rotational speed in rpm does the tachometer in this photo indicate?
1000 rpm
